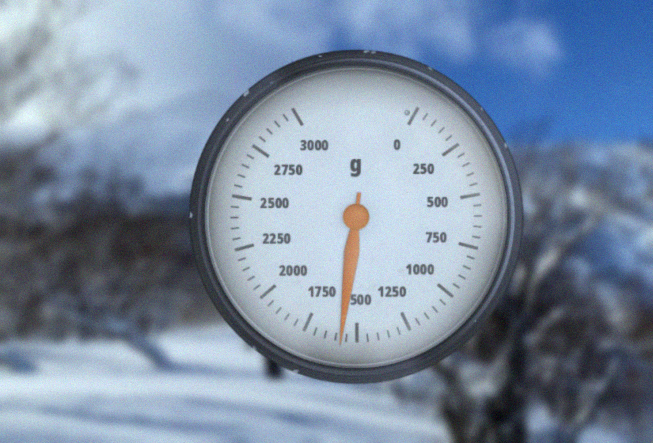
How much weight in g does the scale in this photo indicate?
1575 g
